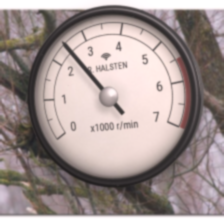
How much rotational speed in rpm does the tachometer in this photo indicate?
2500 rpm
